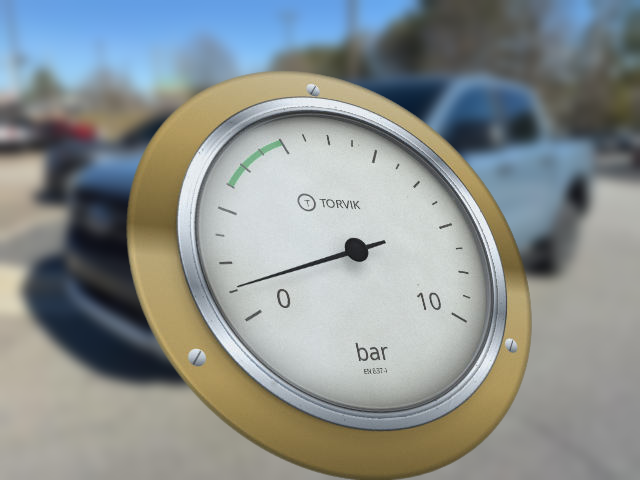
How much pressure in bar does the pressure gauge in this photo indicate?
0.5 bar
